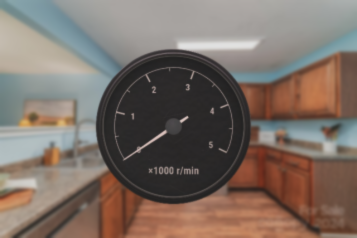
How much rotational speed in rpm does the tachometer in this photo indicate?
0 rpm
